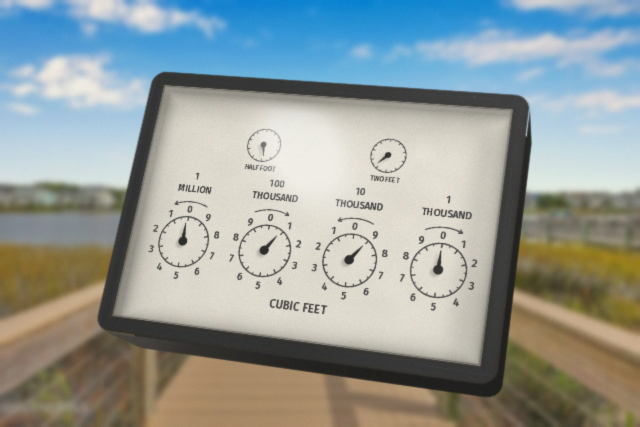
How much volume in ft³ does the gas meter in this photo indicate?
9000 ft³
